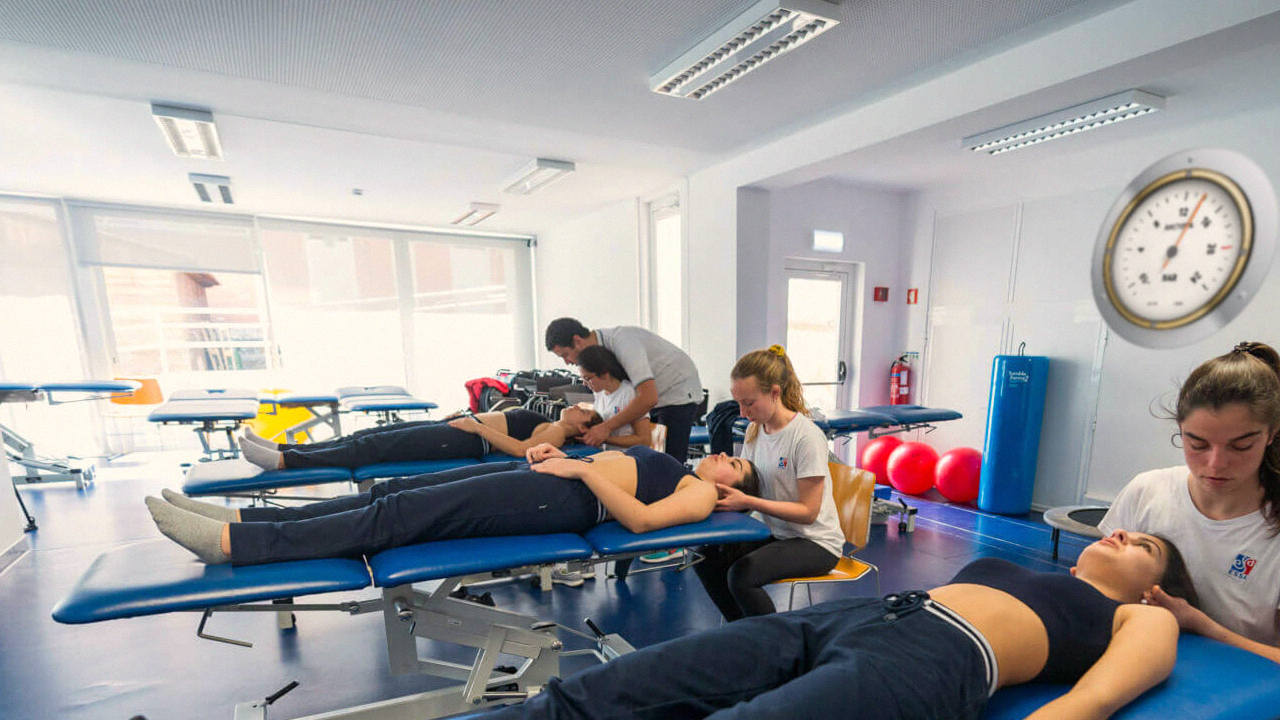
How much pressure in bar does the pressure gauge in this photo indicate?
14 bar
